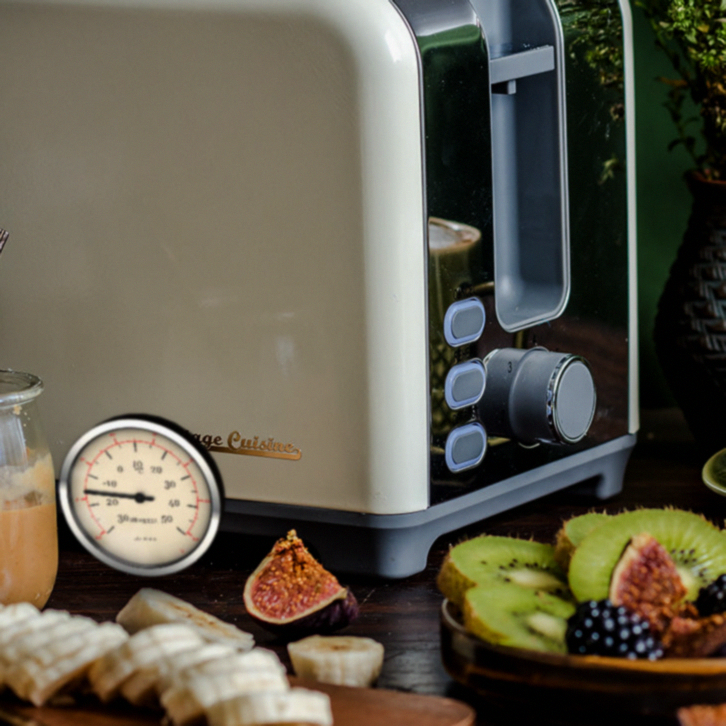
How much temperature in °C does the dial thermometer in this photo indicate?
-15 °C
